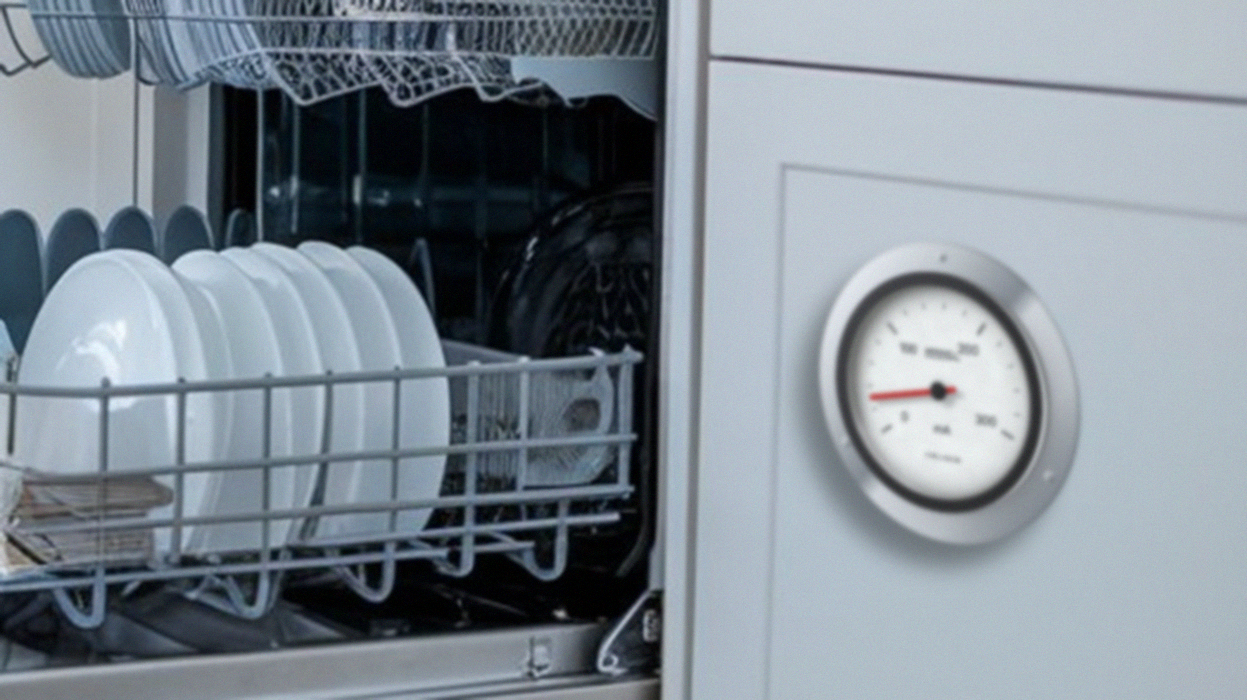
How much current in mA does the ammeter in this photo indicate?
30 mA
